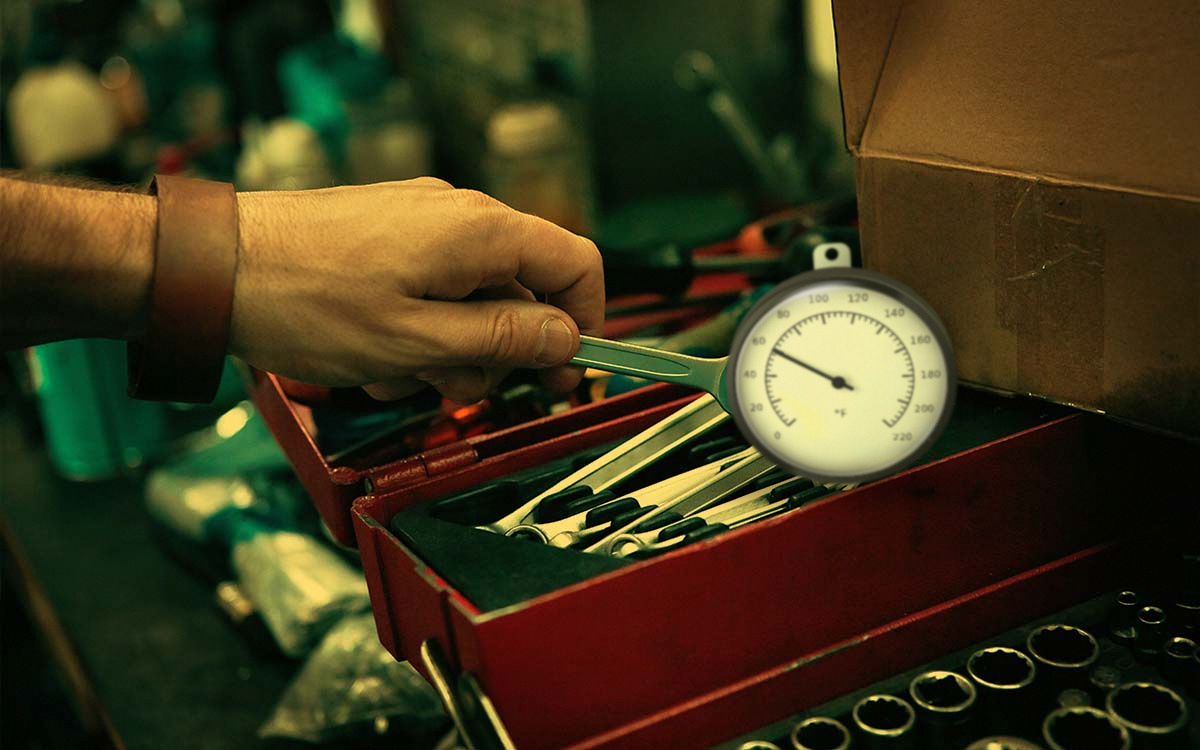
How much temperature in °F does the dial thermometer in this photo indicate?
60 °F
